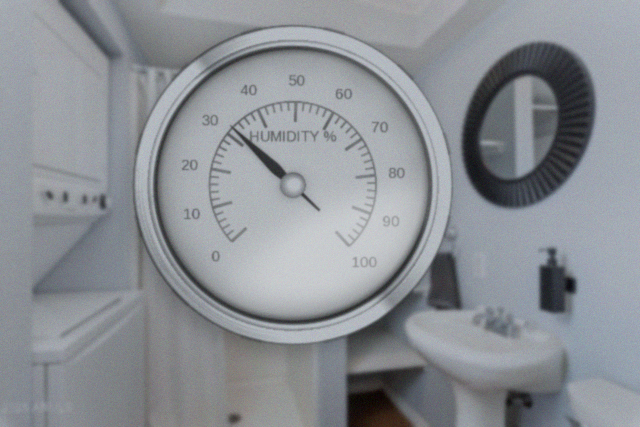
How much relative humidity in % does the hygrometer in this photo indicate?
32 %
